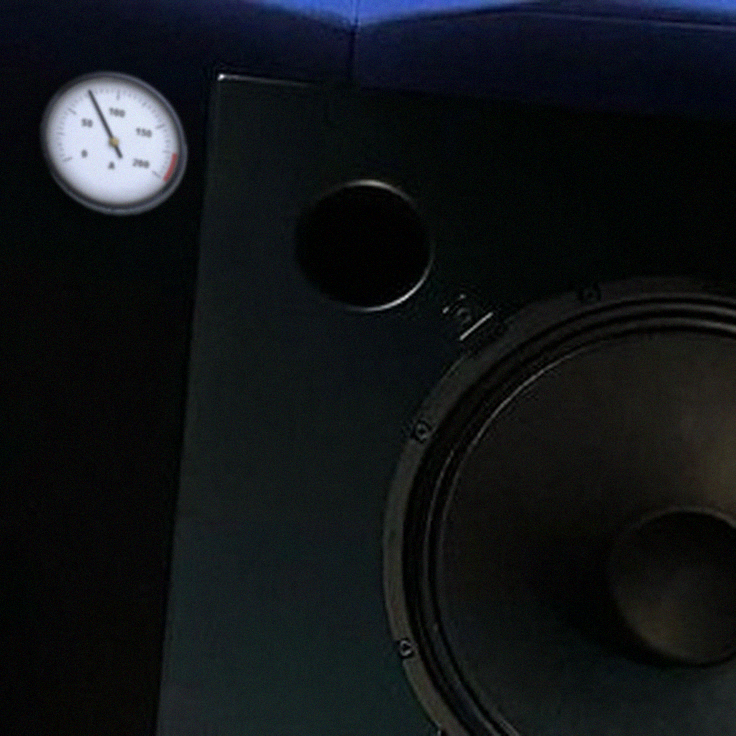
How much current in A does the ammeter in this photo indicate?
75 A
